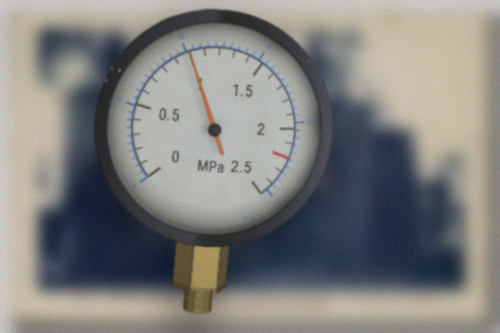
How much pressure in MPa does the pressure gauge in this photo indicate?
1 MPa
